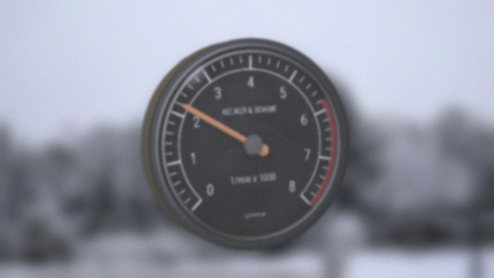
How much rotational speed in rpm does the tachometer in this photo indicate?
2200 rpm
